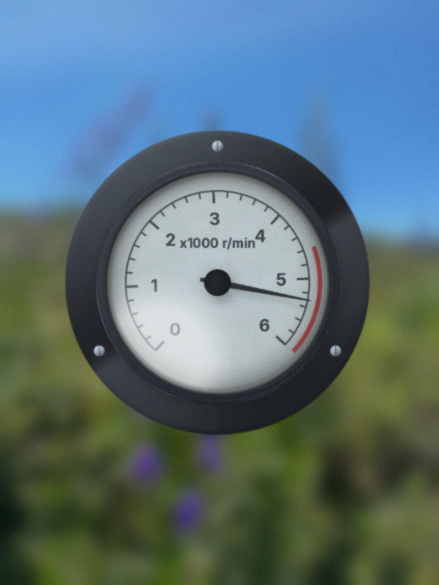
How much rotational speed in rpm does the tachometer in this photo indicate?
5300 rpm
